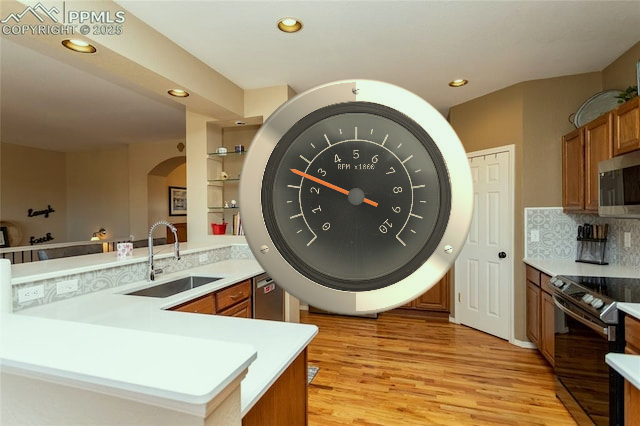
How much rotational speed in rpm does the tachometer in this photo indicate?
2500 rpm
